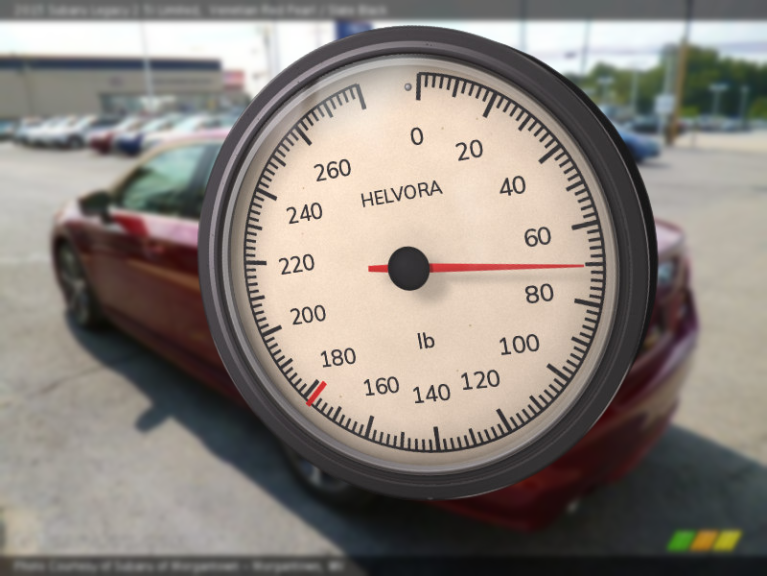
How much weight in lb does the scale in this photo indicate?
70 lb
